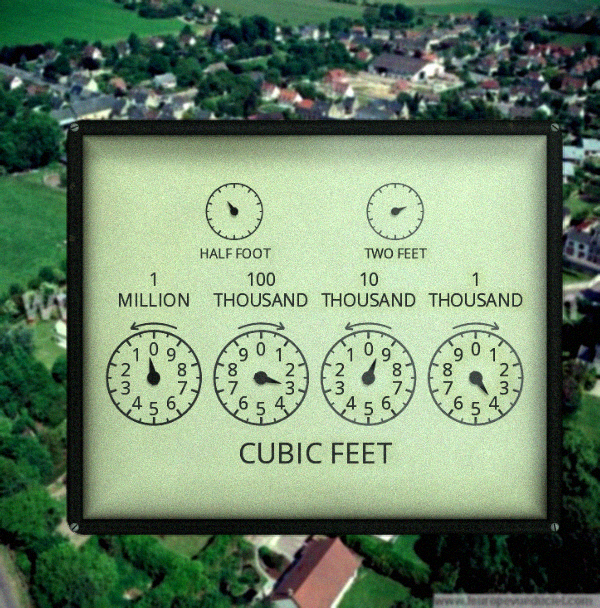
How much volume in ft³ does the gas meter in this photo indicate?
29400 ft³
